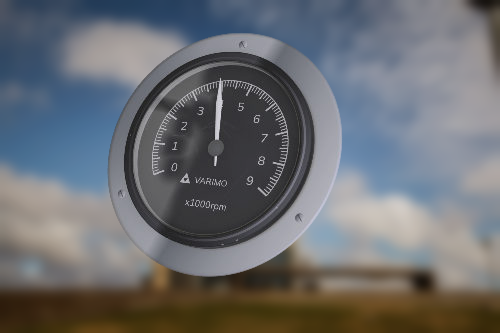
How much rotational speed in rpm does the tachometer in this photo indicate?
4000 rpm
